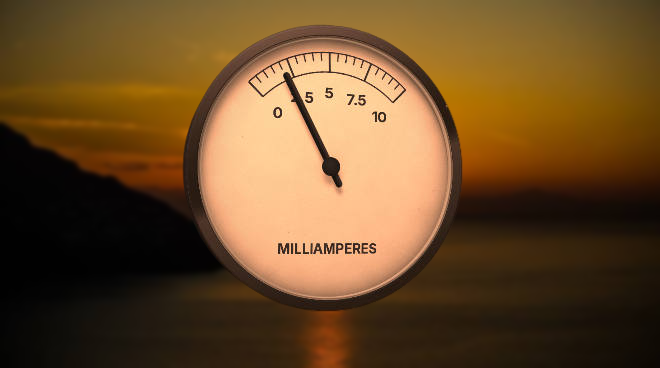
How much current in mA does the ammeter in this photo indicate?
2 mA
